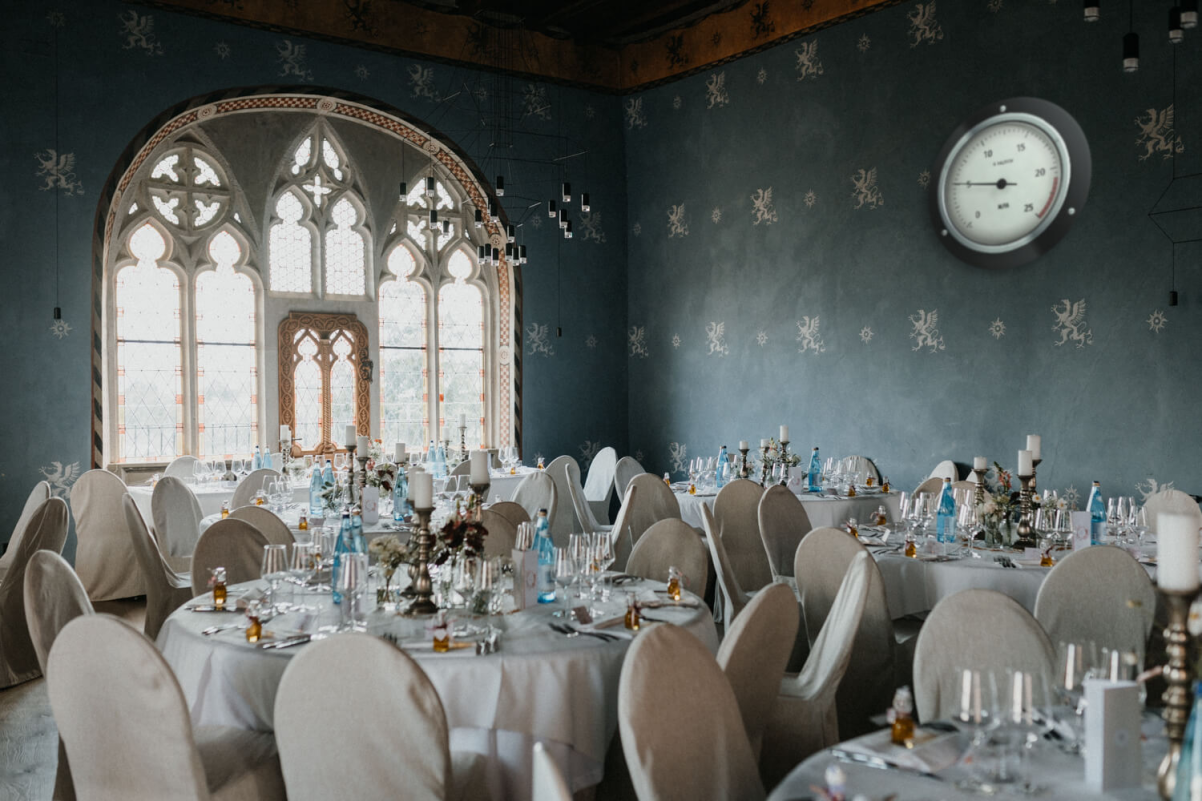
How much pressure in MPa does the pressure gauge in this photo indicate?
5 MPa
